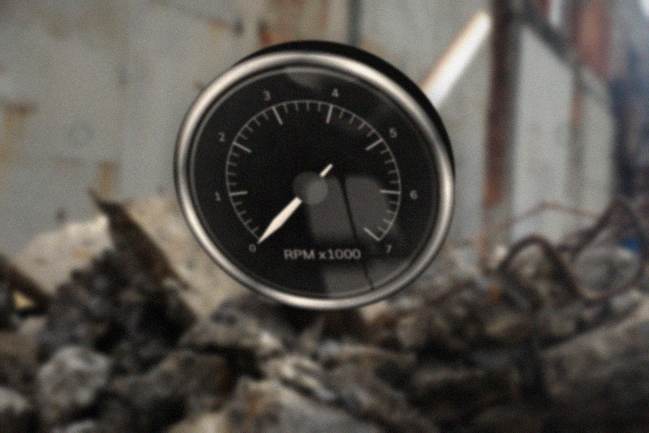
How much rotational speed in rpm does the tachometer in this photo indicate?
0 rpm
